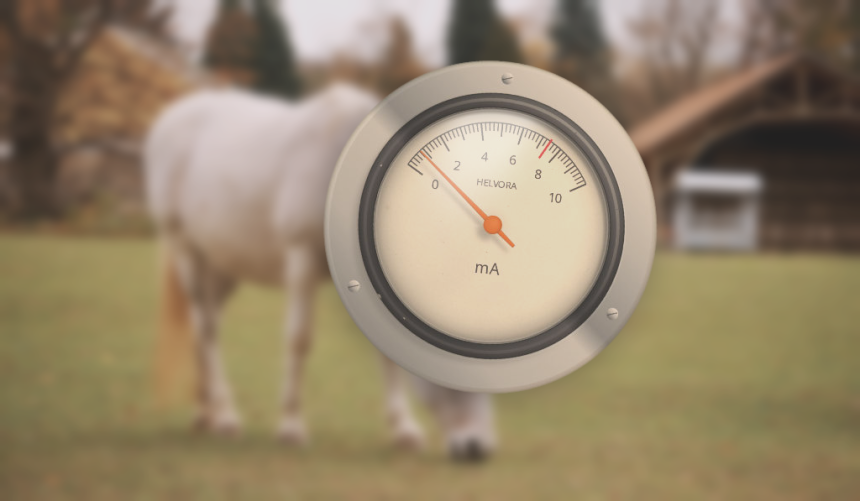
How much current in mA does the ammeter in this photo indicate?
0.8 mA
